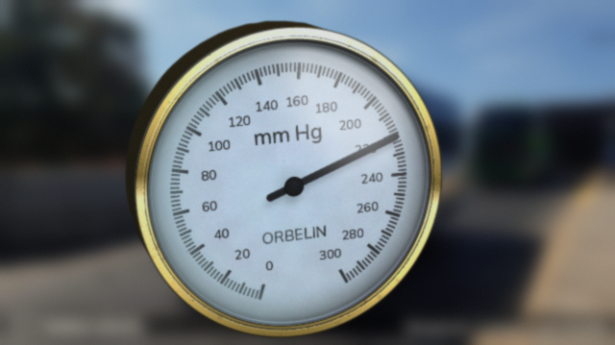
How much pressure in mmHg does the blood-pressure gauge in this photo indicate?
220 mmHg
